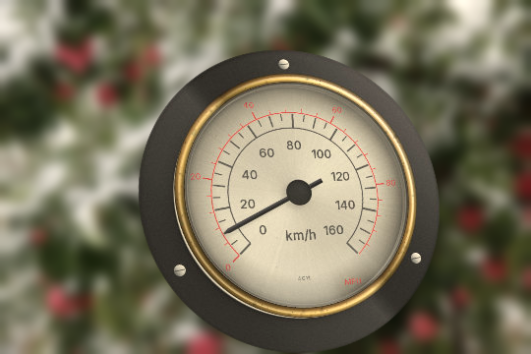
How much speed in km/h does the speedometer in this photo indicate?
10 km/h
